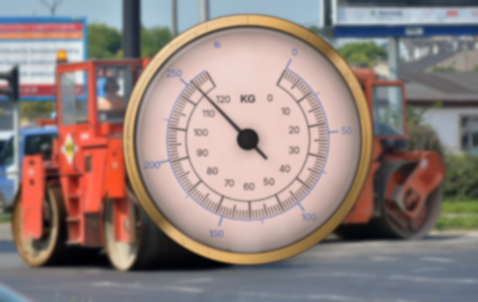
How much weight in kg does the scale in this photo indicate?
115 kg
